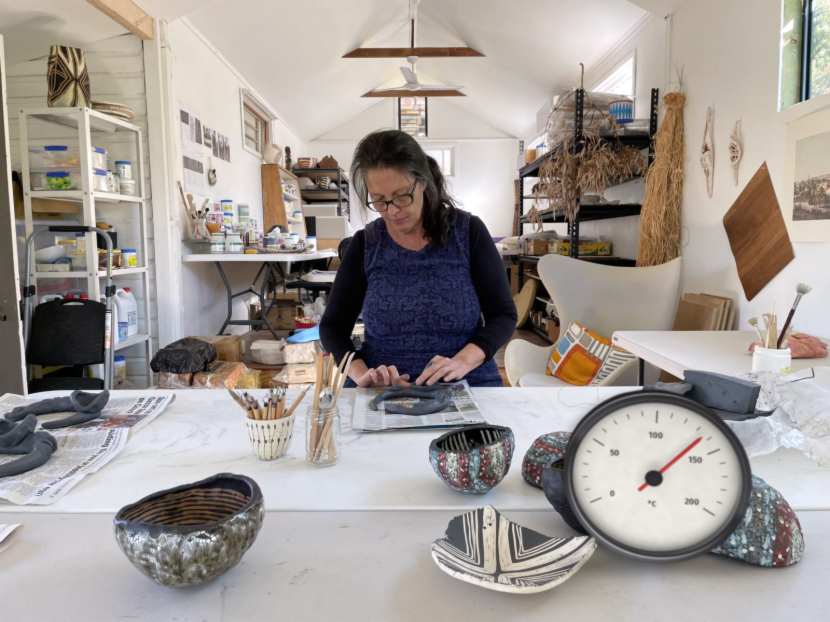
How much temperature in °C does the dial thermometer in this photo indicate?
135 °C
